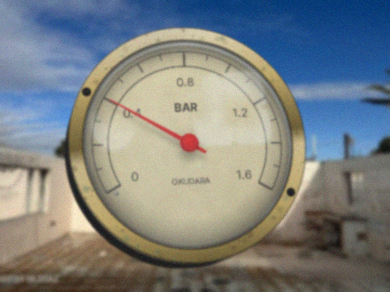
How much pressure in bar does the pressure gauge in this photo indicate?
0.4 bar
